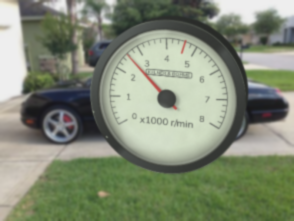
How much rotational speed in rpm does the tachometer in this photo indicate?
2600 rpm
